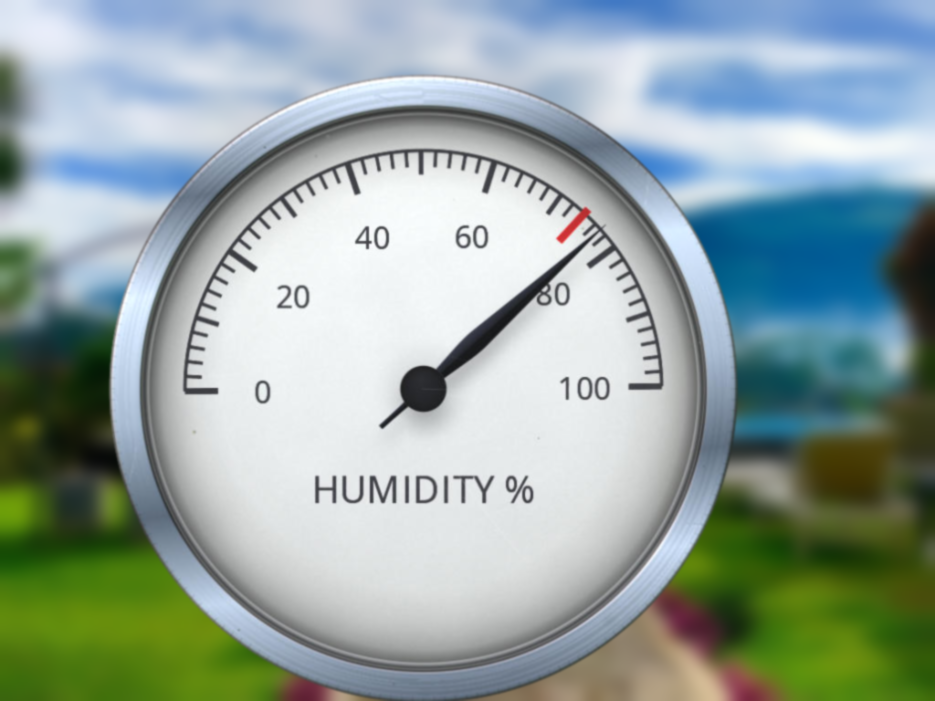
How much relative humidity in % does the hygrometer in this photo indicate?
77 %
